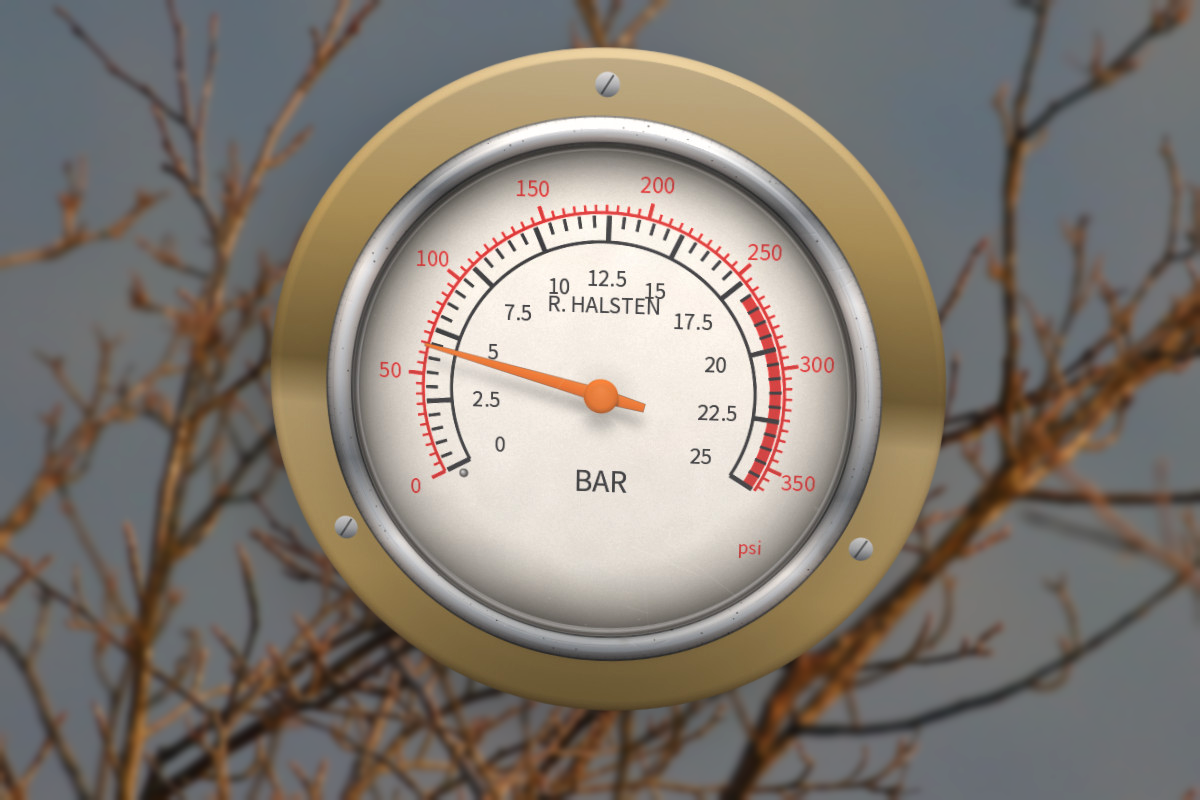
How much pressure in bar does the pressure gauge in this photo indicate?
4.5 bar
